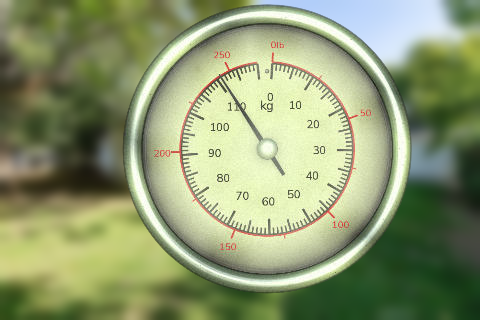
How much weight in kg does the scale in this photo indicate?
111 kg
